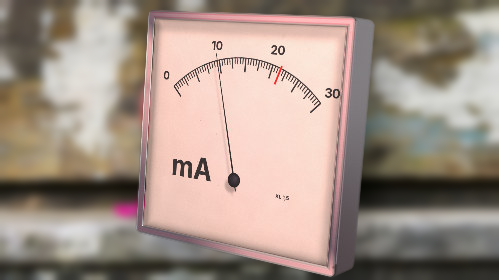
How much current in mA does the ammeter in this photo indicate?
10 mA
